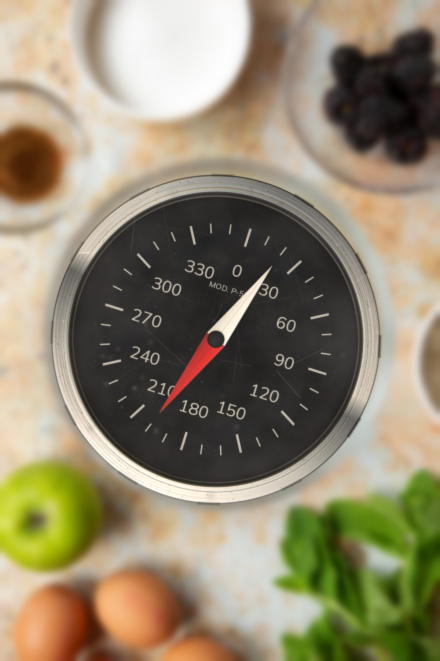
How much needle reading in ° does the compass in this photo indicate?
200 °
